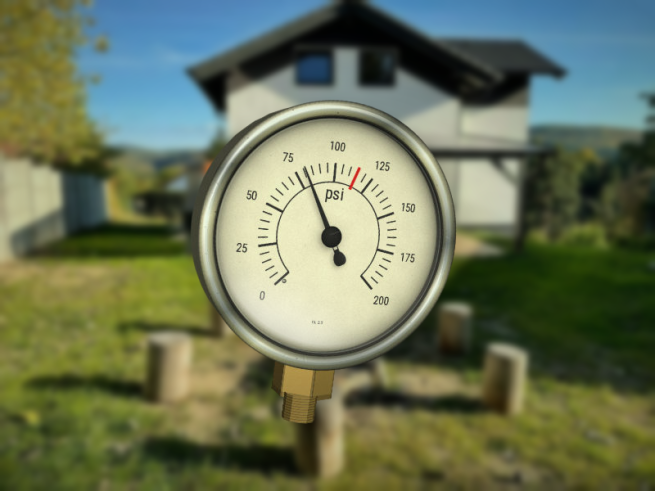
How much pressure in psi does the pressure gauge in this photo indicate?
80 psi
